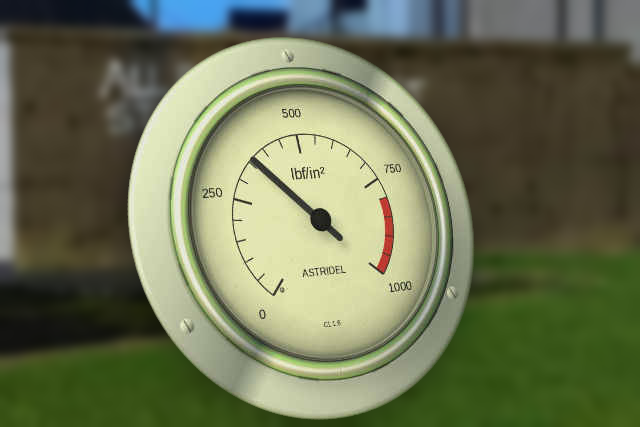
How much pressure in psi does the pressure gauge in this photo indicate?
350 psi
